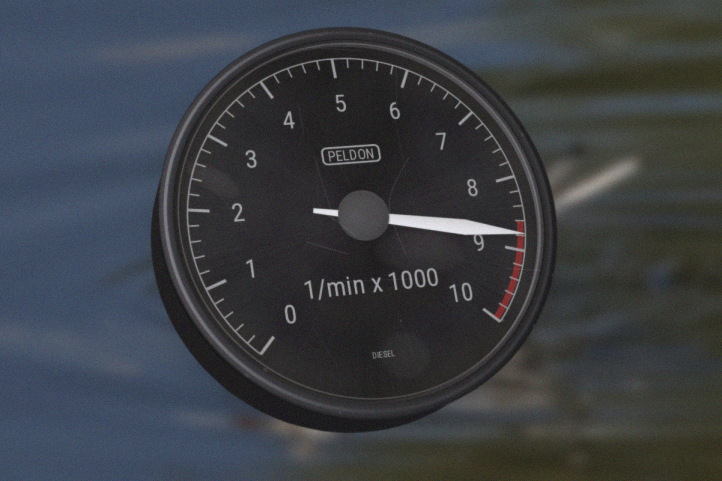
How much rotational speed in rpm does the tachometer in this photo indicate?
8800 rpm
